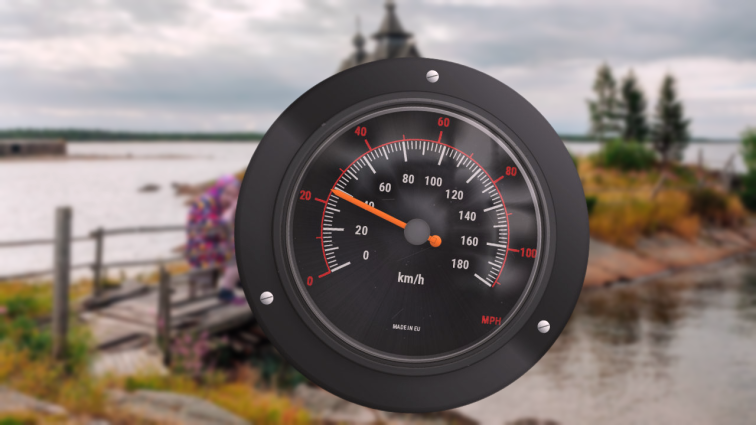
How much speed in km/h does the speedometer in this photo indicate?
38 km/h
